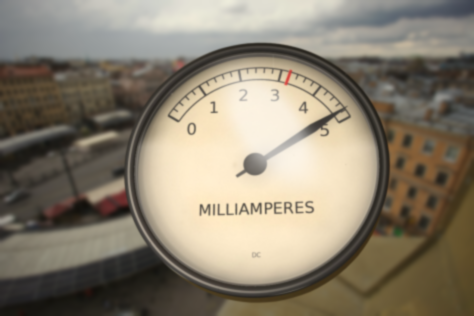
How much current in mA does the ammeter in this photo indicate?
4.8 mA
